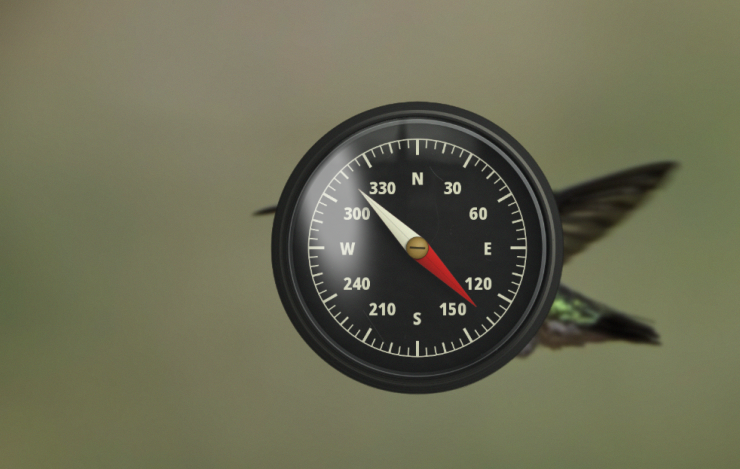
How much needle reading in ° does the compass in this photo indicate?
135 °
